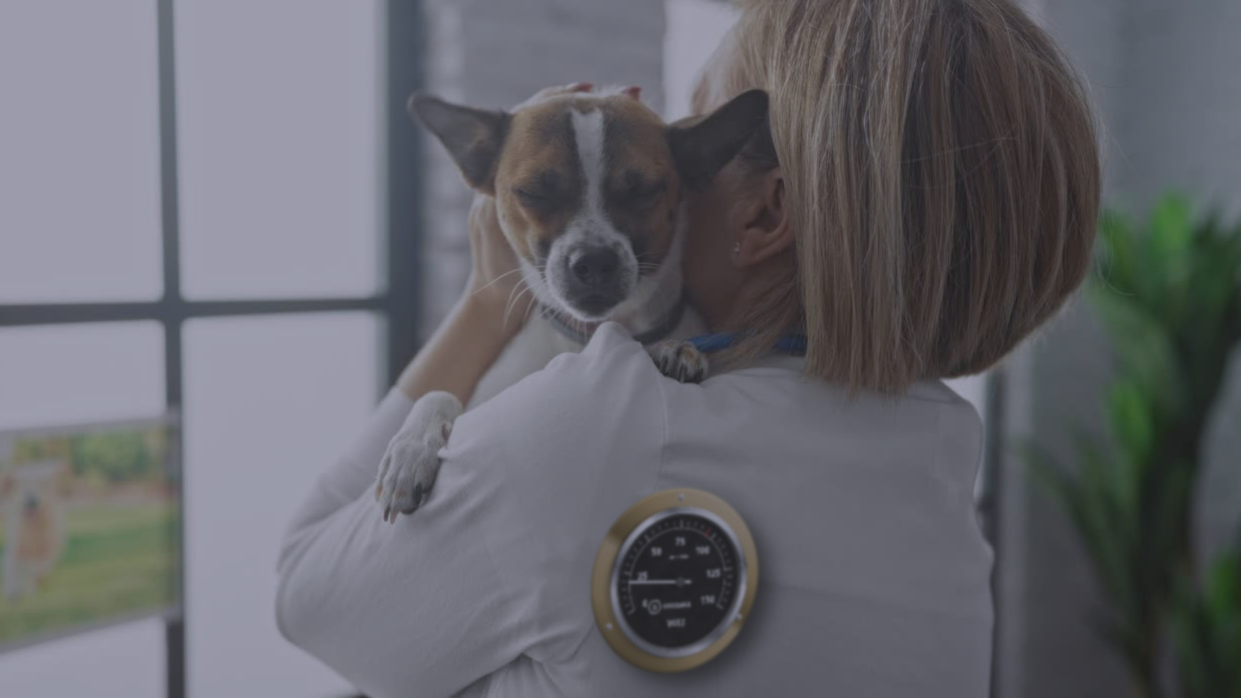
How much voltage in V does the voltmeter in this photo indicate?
20 V
